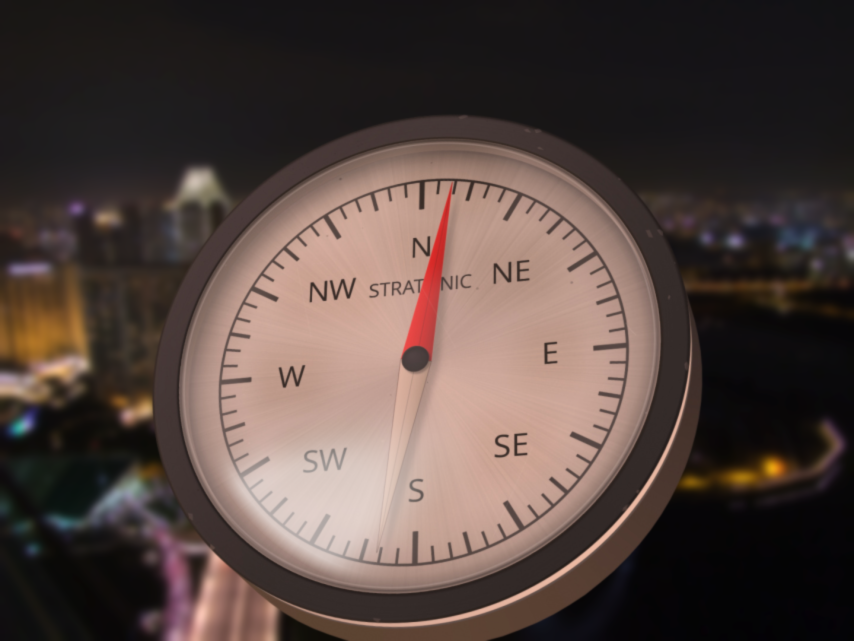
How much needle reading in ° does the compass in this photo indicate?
10 °
